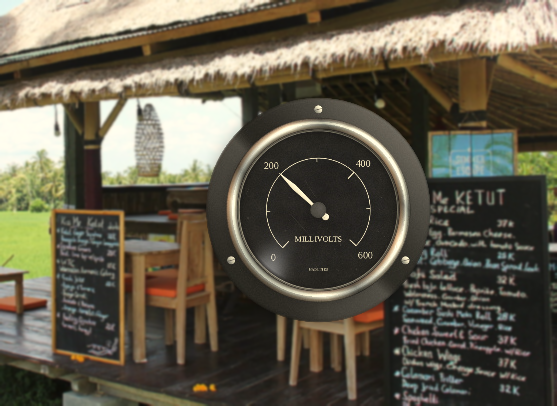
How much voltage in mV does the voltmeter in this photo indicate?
200 mV
